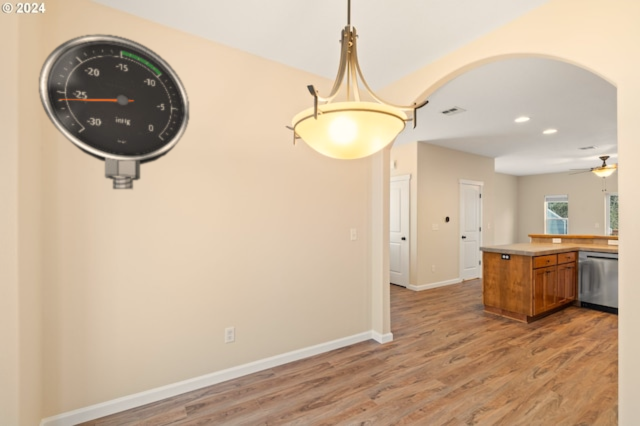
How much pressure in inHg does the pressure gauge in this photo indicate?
-26 inHg
